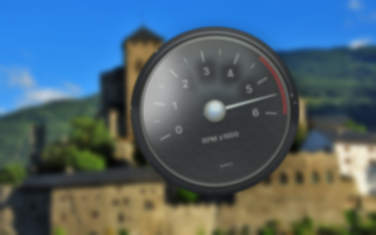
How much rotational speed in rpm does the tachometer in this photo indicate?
5500 rpm
